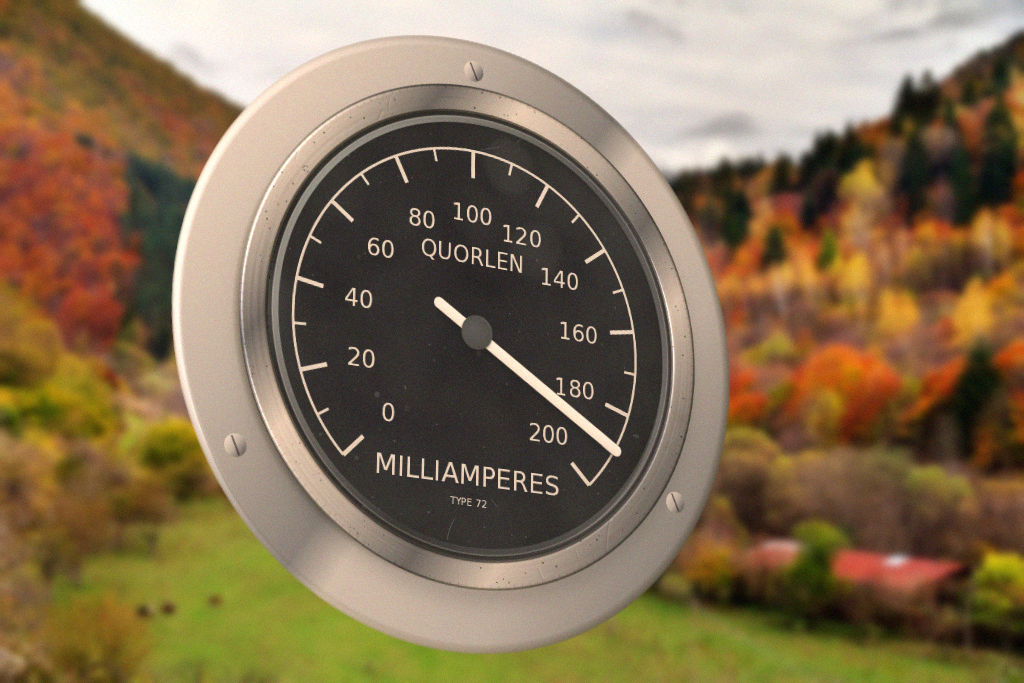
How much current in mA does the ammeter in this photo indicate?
190 mA
